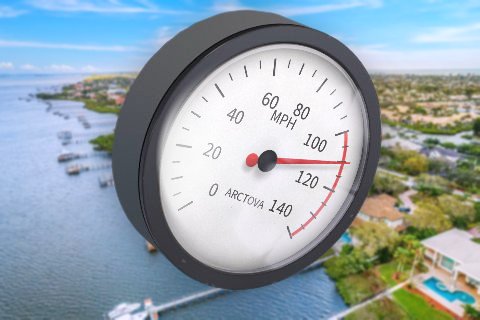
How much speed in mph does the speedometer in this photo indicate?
110 mph
